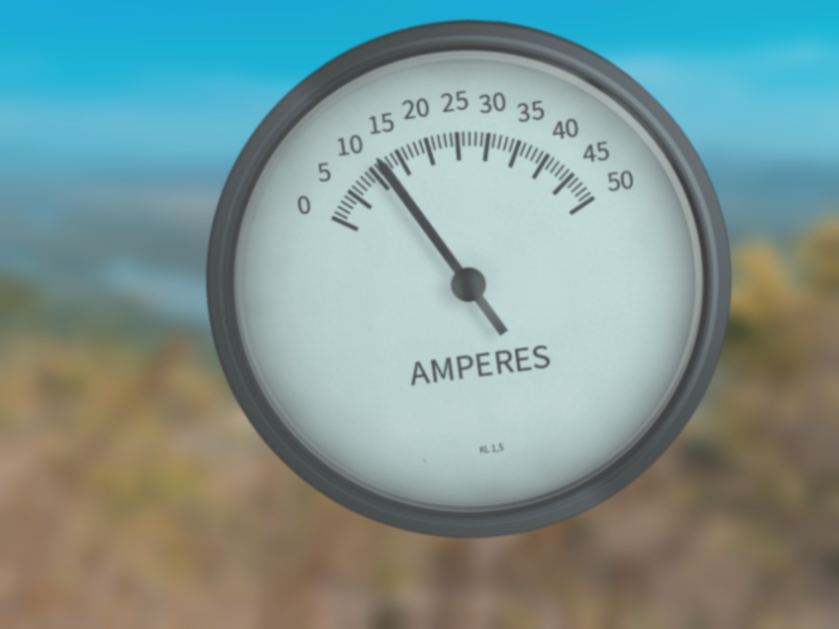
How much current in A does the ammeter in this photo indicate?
12 A
